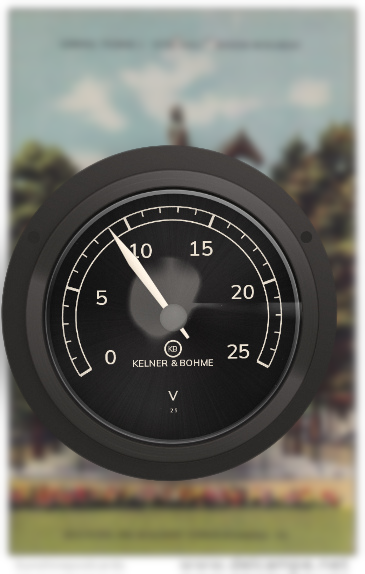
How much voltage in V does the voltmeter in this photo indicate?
9 V
